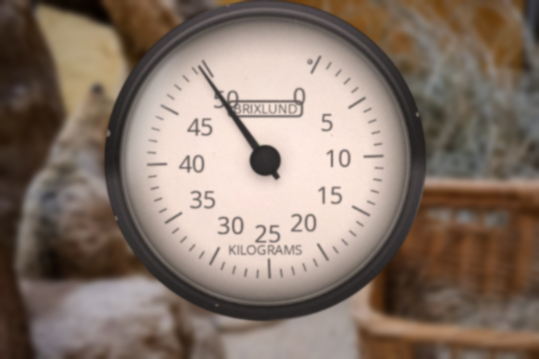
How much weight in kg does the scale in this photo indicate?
49.5 kg
